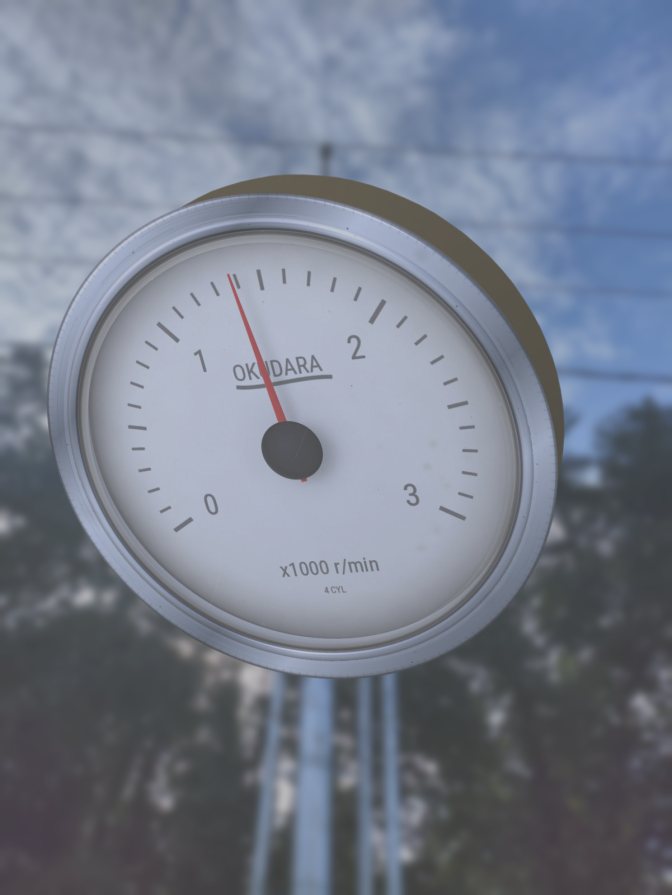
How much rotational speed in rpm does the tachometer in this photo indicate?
1400 rpm
